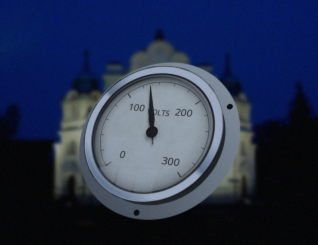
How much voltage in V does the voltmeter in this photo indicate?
130 V
